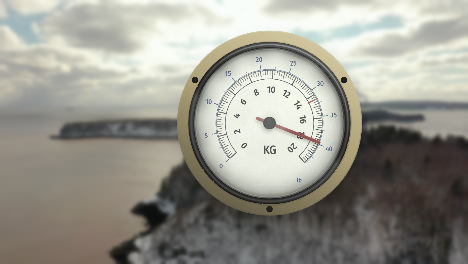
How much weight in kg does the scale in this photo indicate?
18 kg
